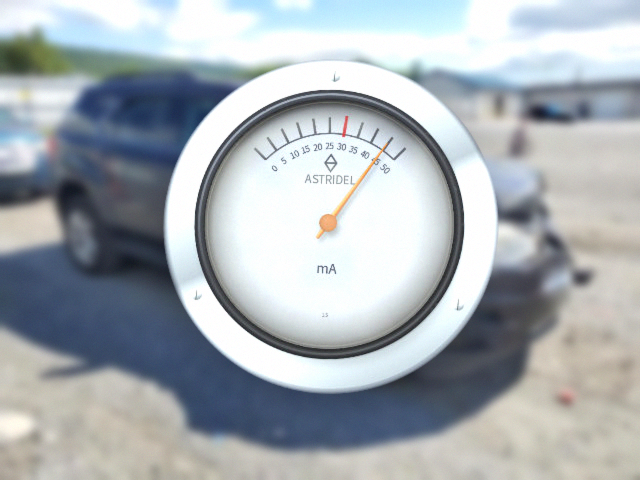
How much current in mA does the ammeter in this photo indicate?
45 mA
